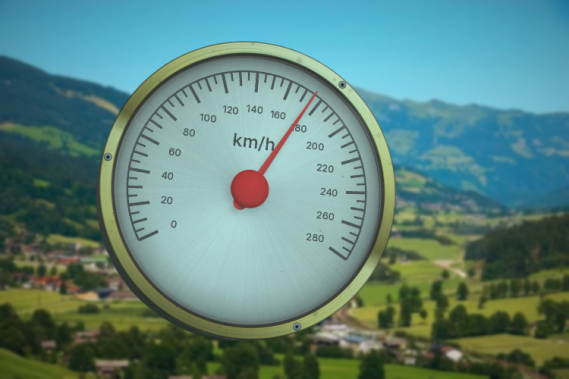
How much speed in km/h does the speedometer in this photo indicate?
175 km/h
